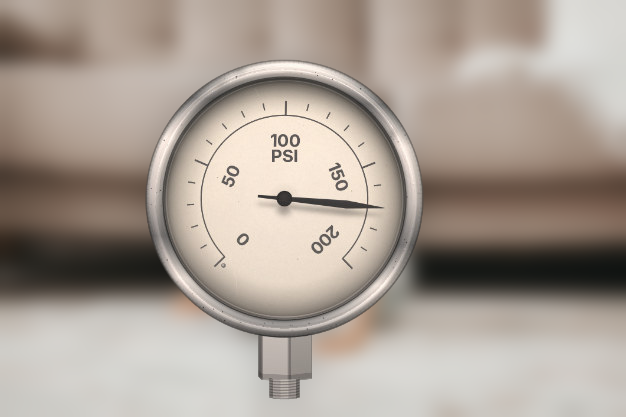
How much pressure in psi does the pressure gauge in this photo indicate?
170 psi
